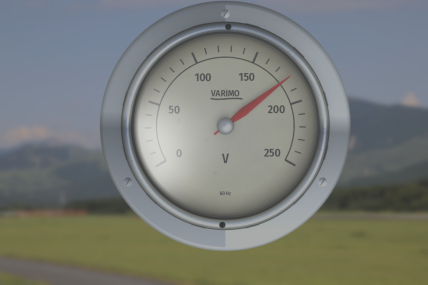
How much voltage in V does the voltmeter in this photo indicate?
180 V
